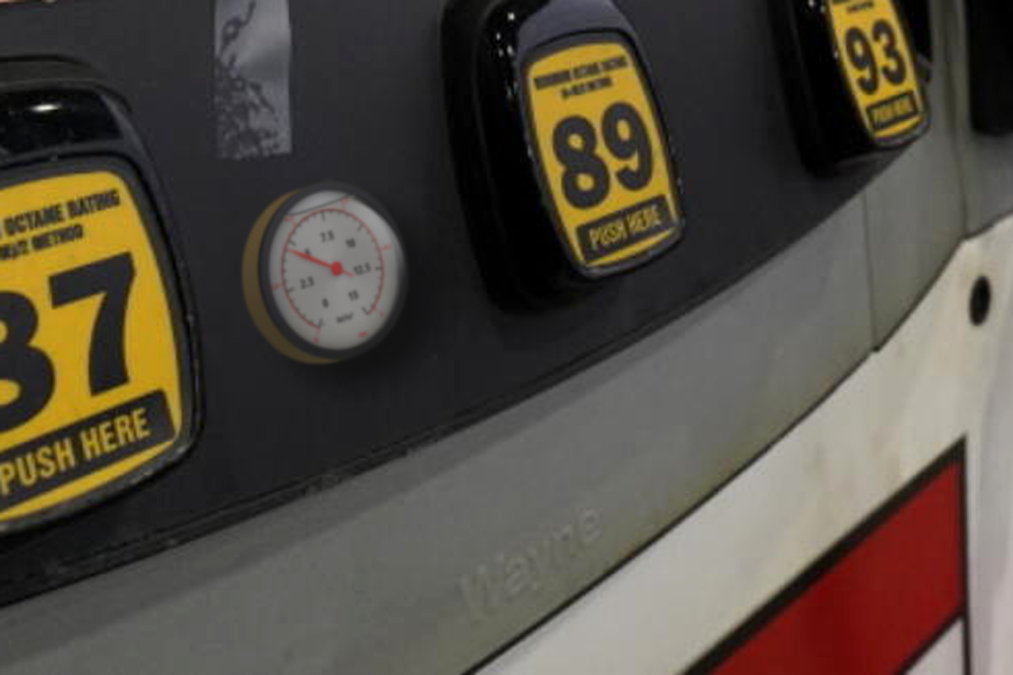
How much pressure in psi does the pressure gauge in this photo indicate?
4.5 psi
